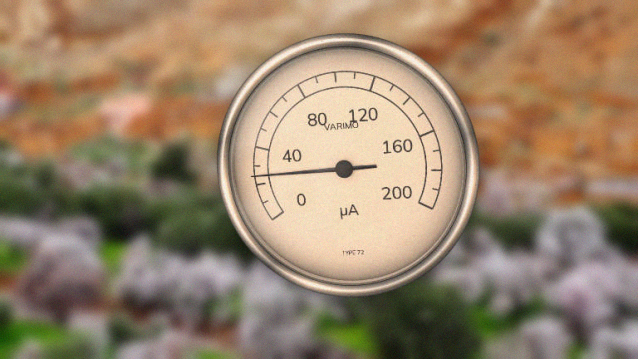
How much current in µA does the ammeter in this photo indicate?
25 µA
